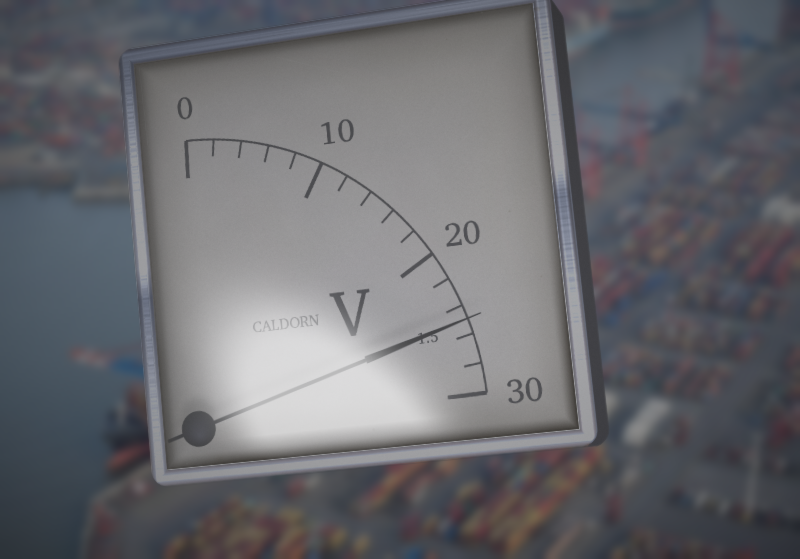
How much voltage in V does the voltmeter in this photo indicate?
25 V
